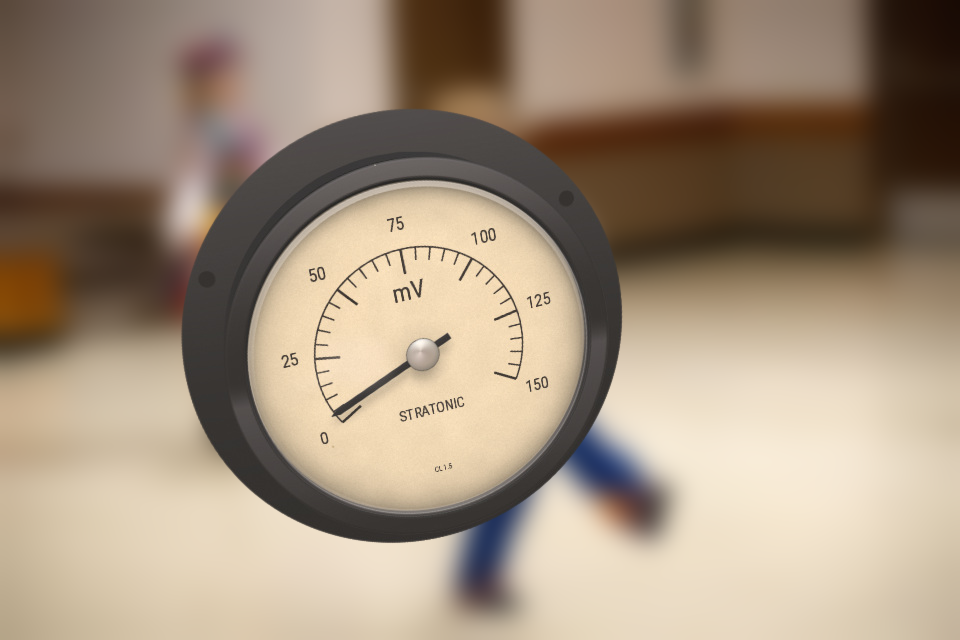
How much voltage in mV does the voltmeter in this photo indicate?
5 mV
